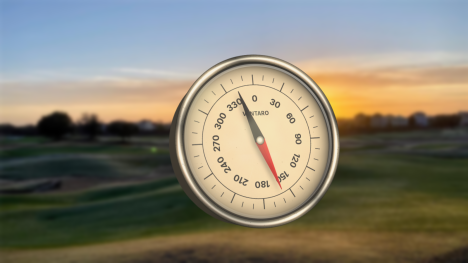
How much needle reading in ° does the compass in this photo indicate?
160 °
